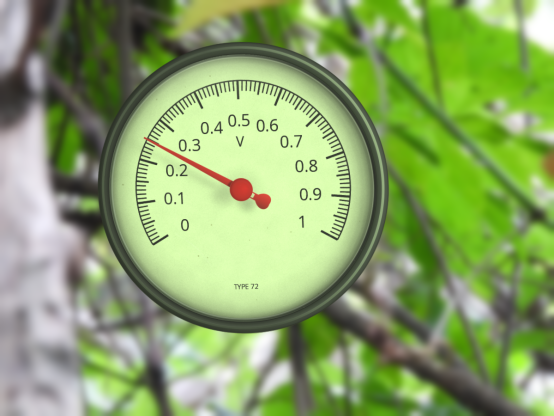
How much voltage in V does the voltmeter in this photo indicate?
0.25 V
